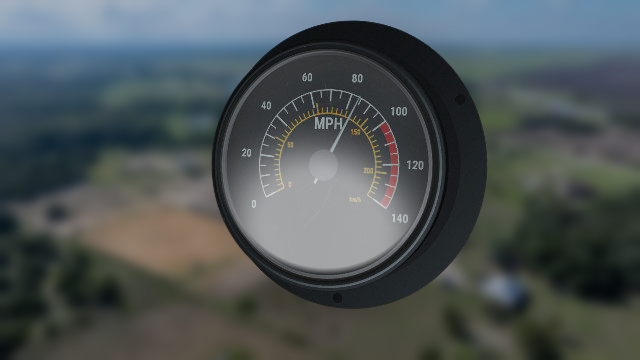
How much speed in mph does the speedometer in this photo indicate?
85 mph
